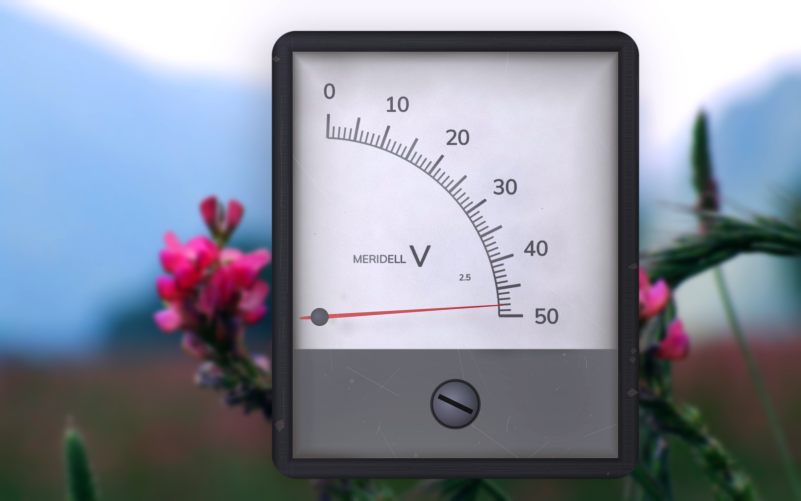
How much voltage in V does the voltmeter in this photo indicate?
48 V
